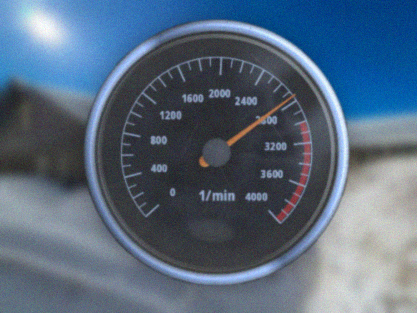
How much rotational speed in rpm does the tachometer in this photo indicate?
2750 rpm
